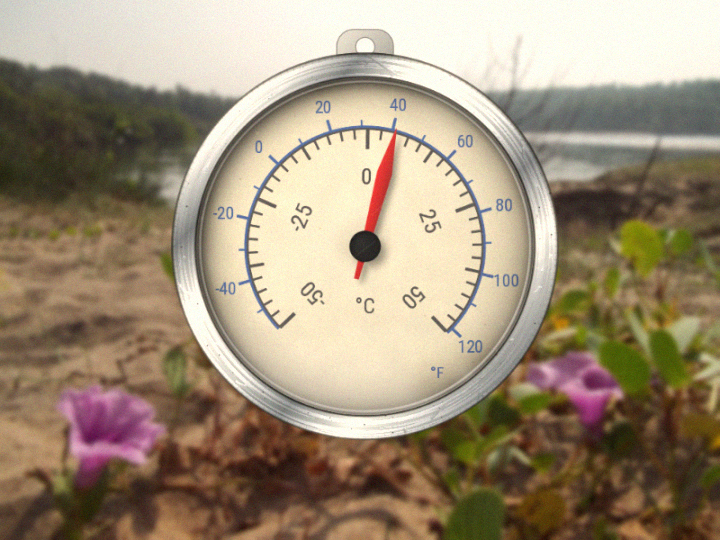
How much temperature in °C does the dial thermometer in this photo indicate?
5 °C
